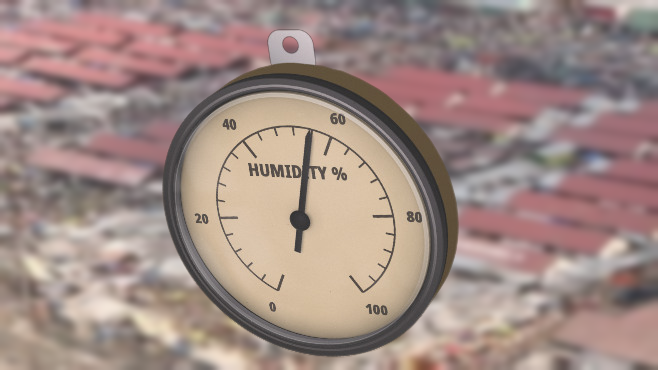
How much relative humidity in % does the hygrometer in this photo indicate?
56 %
